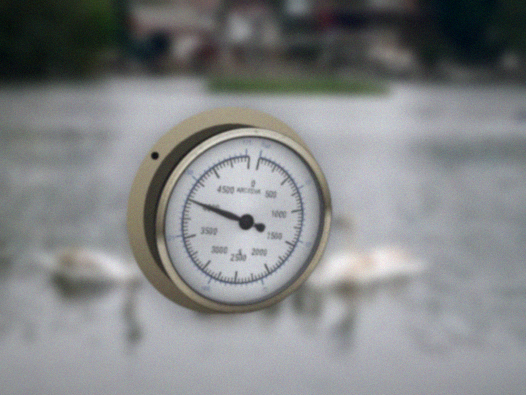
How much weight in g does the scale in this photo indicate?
4000 g
